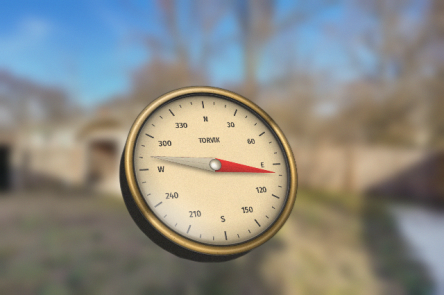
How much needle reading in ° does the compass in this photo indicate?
100 °
